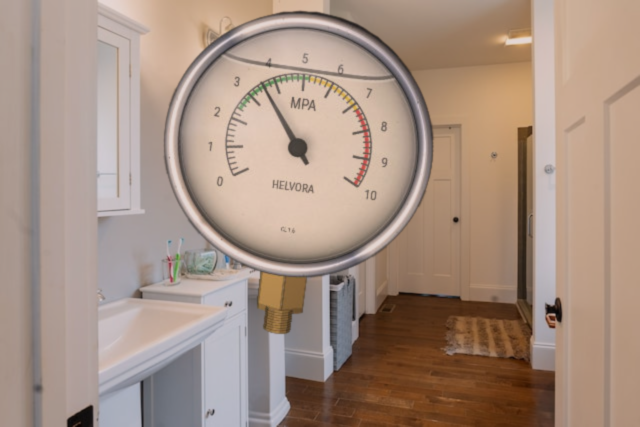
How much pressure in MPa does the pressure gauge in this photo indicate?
3.6 MPa
